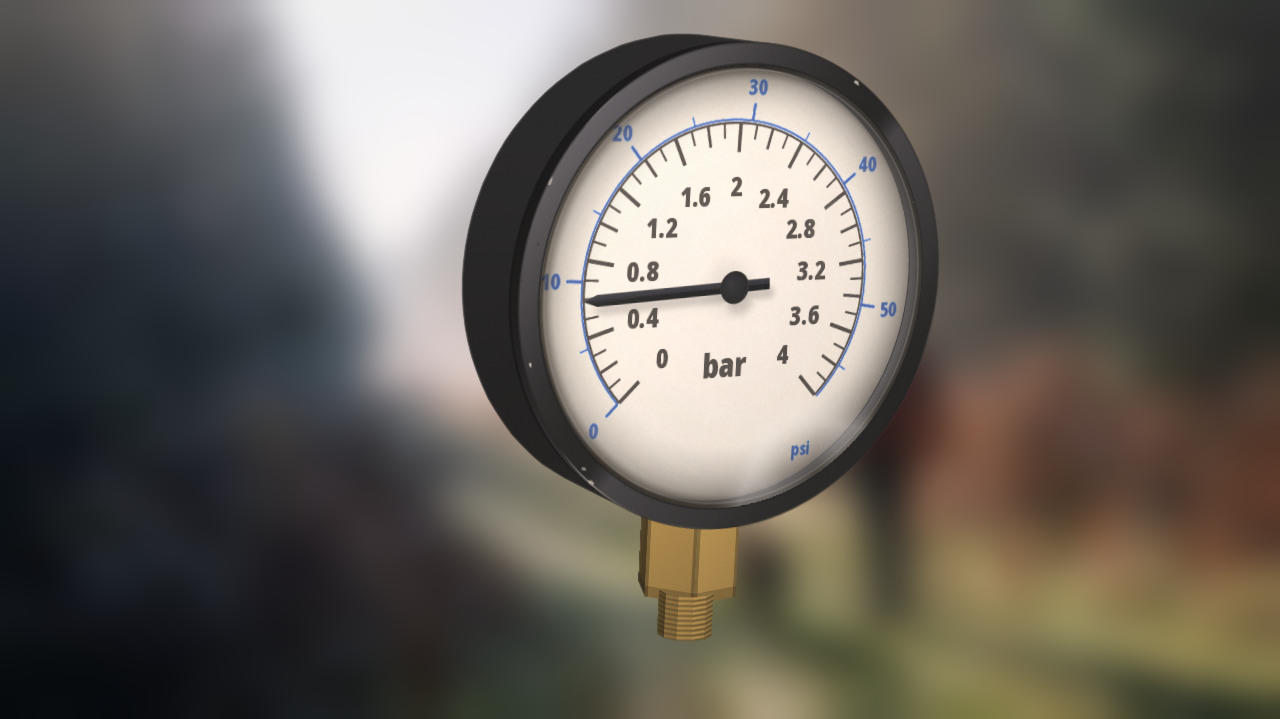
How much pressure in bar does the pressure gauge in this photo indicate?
0.6 bar
